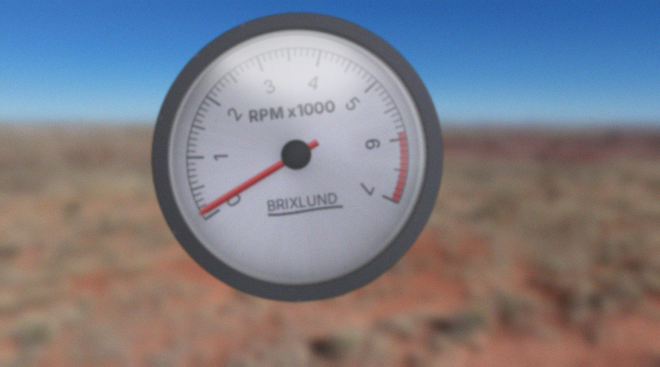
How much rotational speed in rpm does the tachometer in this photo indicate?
100 rpm
